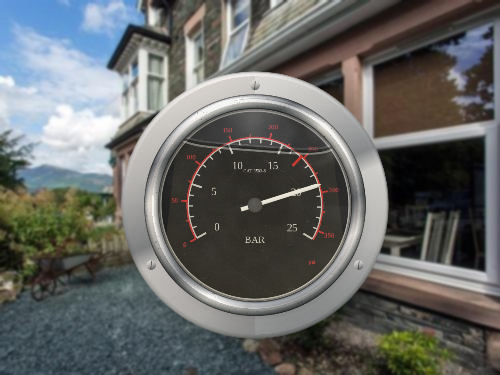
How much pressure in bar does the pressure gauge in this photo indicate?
20 bar
